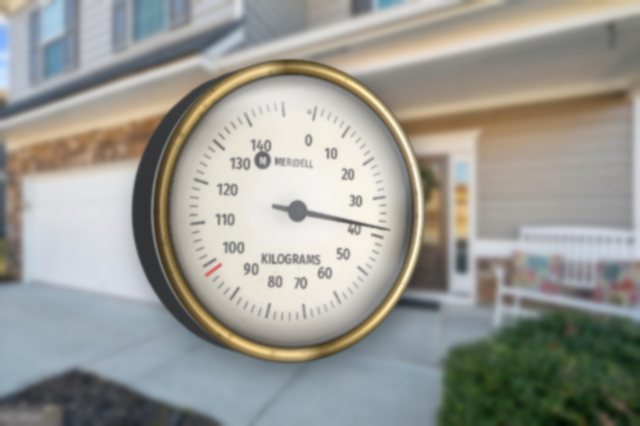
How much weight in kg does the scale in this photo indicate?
38 kg
